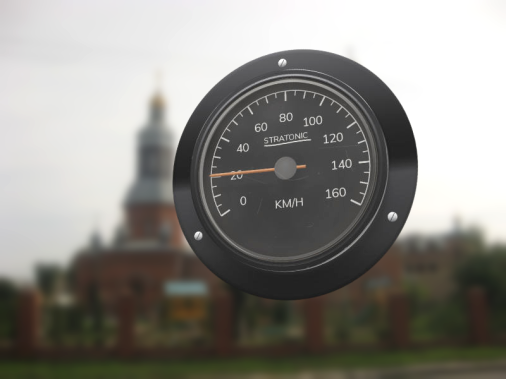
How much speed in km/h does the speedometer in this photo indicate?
20 km/h
